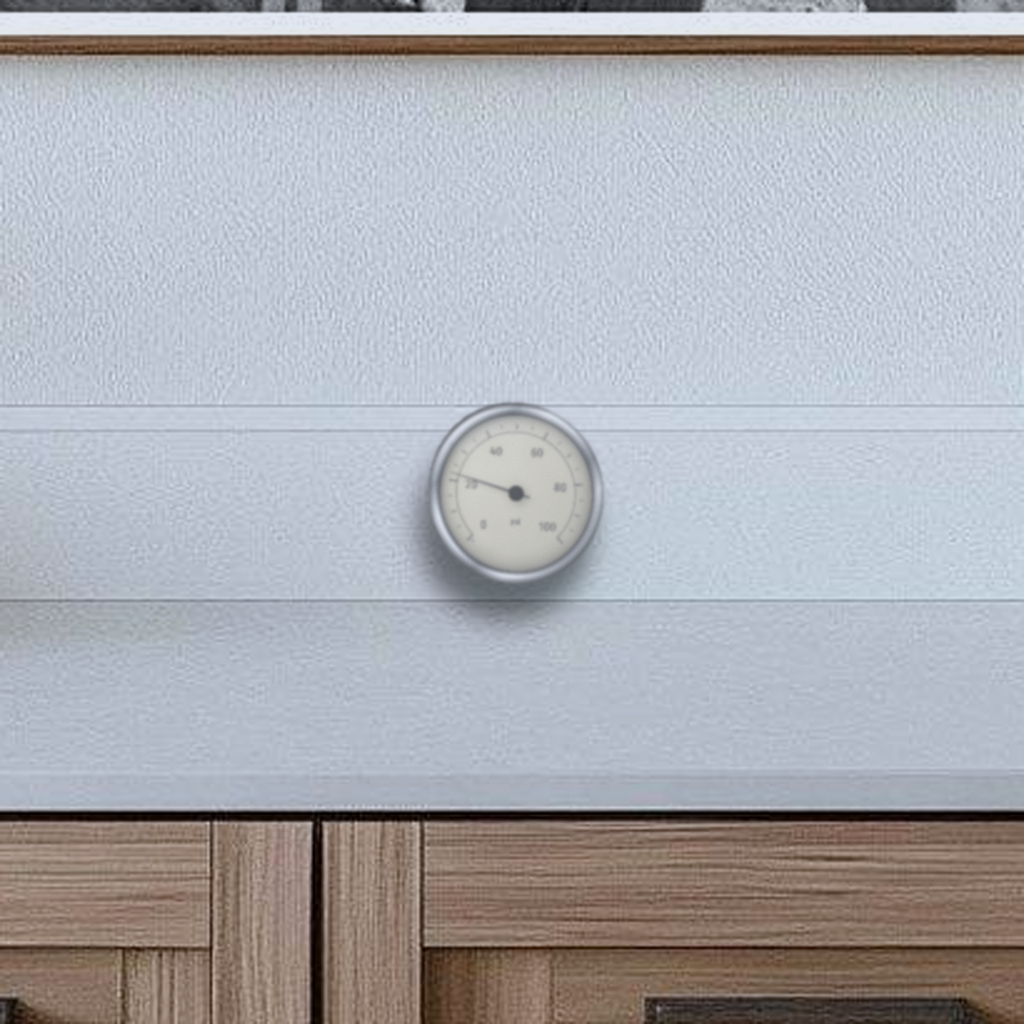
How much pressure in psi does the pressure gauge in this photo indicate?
22.5 psi
